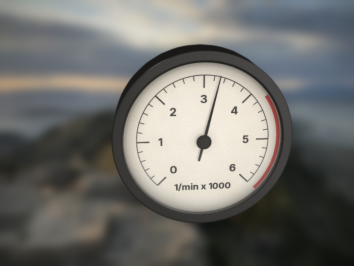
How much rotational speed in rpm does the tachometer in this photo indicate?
3300 rpm
